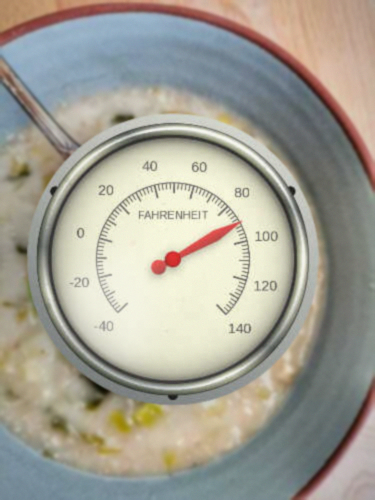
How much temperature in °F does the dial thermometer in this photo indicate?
90 °F
